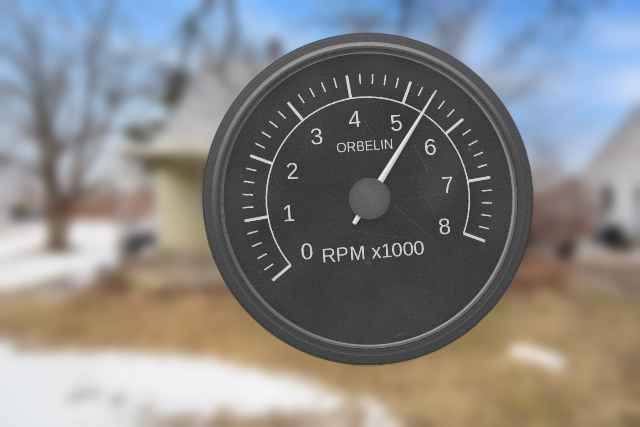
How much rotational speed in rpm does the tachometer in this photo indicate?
5400 rpm
